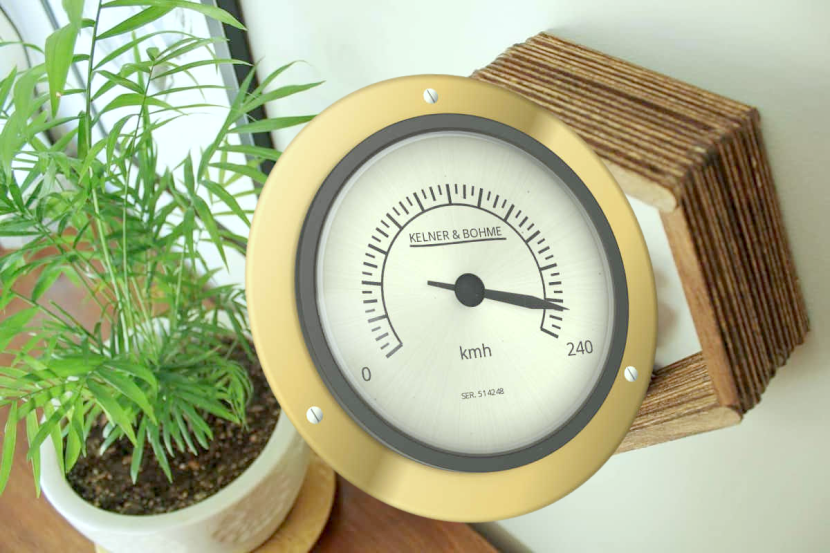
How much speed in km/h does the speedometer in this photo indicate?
225 km/h
